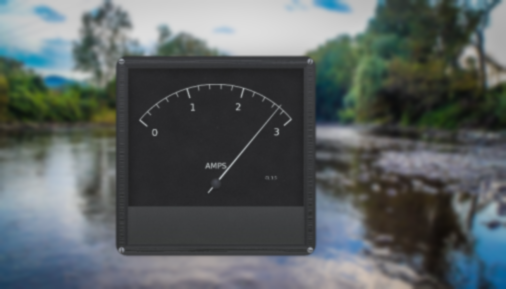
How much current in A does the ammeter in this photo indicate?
2.7 A
